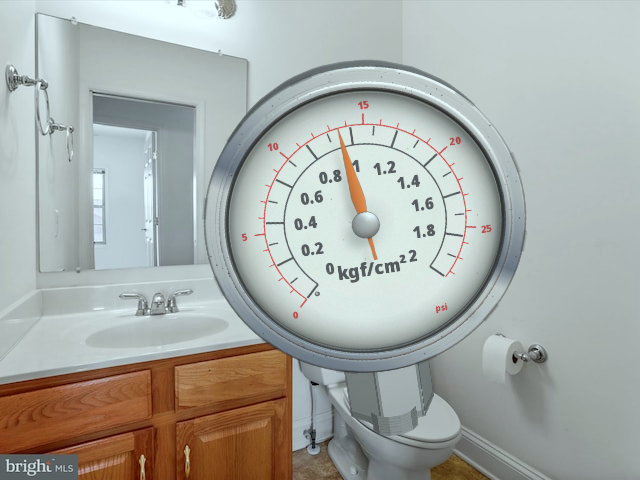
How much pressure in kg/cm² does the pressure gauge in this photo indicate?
0.95 kg/cm²
